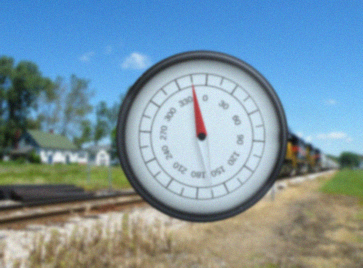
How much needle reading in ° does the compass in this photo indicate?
345 °
